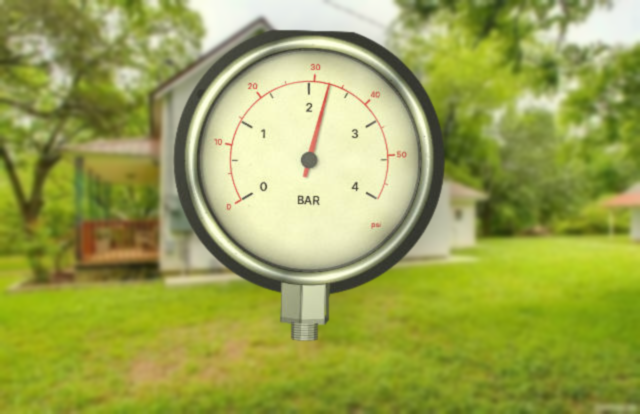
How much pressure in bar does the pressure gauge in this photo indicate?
2.25 bar
